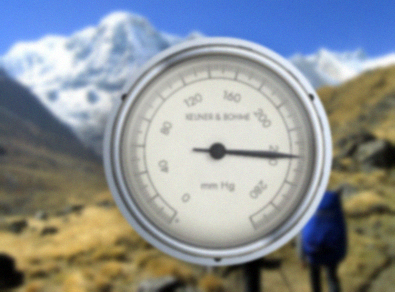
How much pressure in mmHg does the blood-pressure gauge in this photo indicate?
240 mmHg
